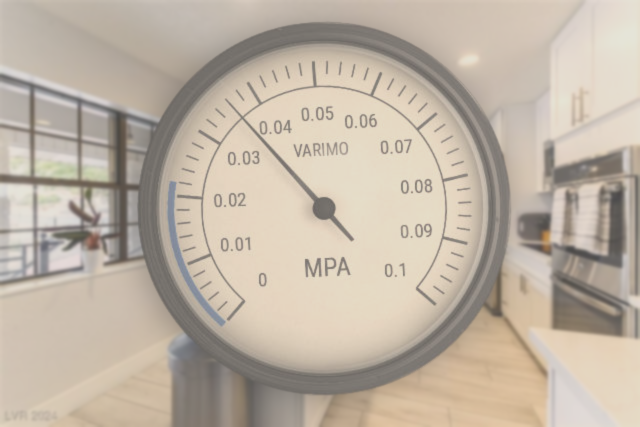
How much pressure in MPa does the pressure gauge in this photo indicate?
0.036 MPa
